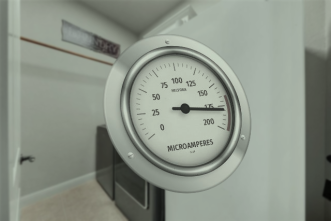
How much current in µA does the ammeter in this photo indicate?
180 µA
